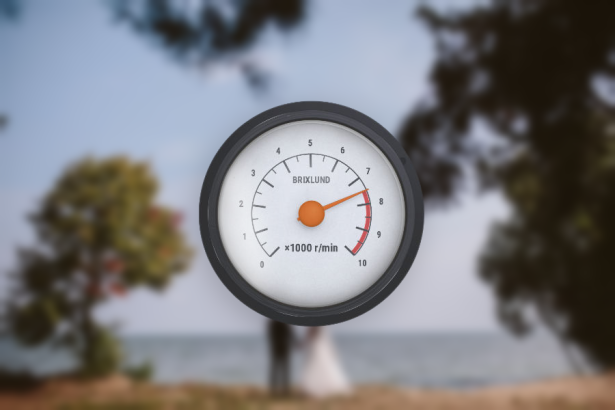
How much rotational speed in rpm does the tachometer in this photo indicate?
7500 rpm
